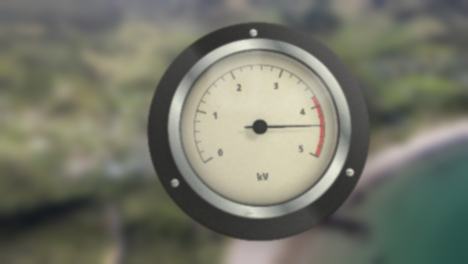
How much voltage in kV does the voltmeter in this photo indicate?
4.4 kV
